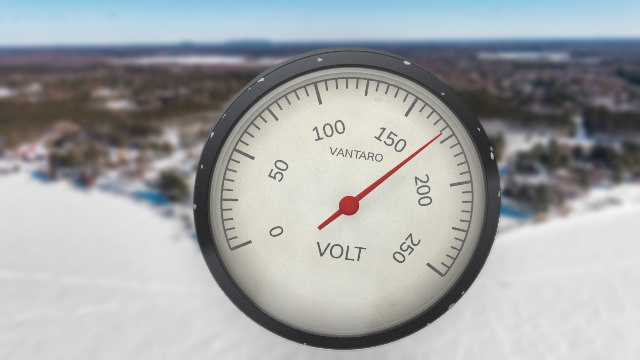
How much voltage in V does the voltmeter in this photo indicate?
170 V
